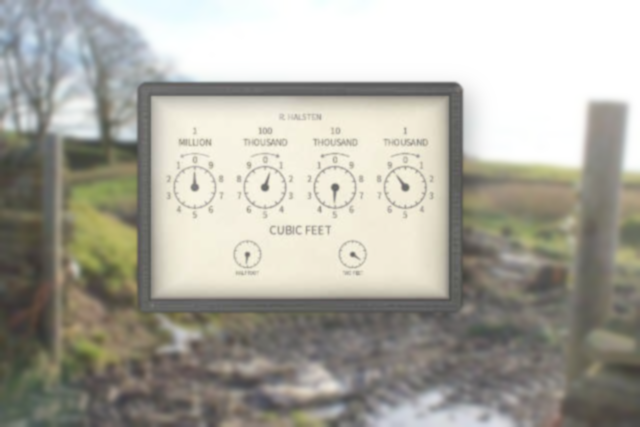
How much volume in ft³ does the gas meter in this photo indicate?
4900 ft³
